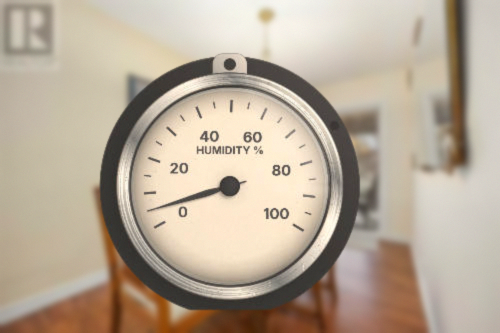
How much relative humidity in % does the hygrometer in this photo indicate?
5 %
